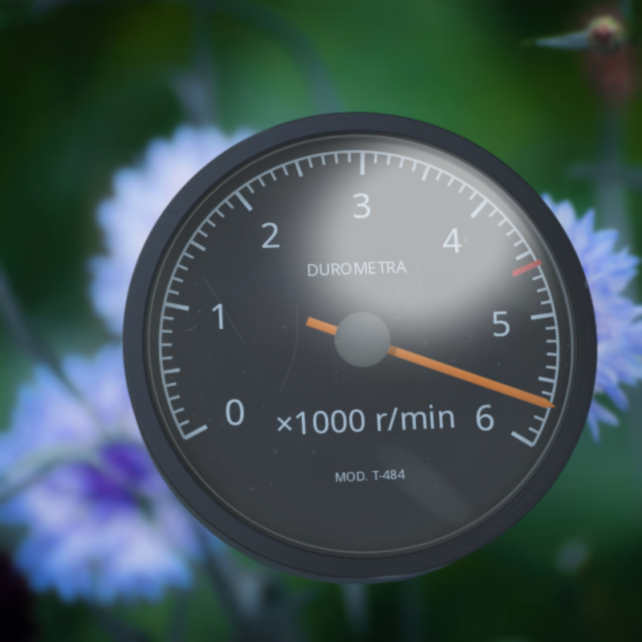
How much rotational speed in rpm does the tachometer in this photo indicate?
5700 rpm
